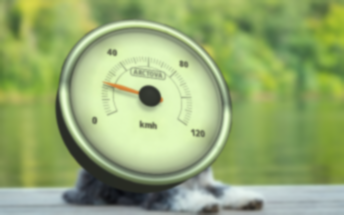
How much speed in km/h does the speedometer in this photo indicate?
20 km/h
